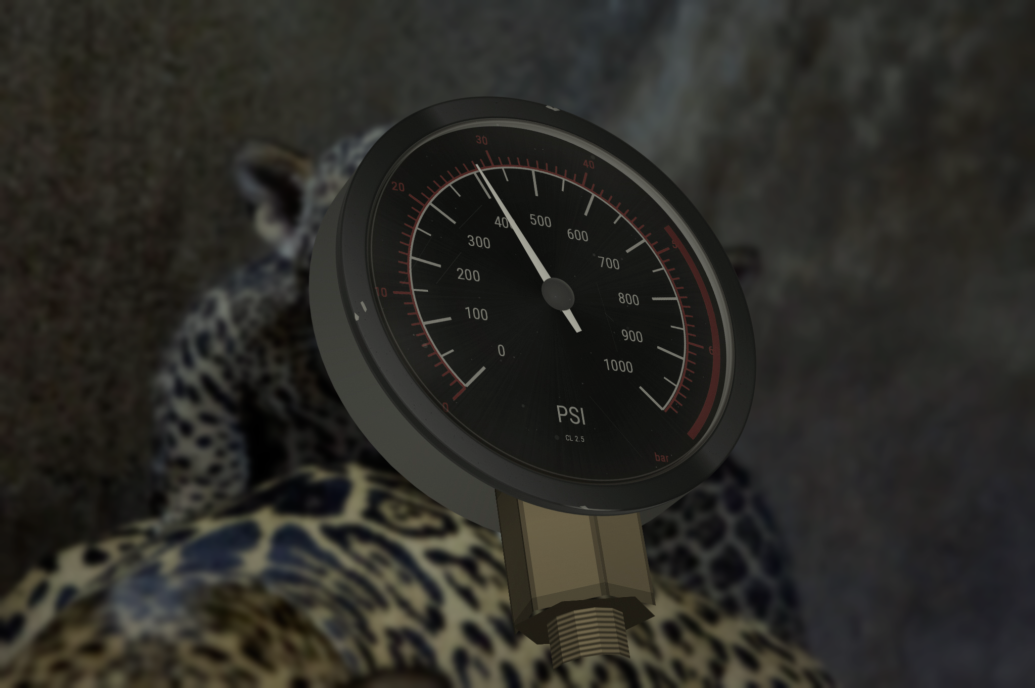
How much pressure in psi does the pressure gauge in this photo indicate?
400 psi
